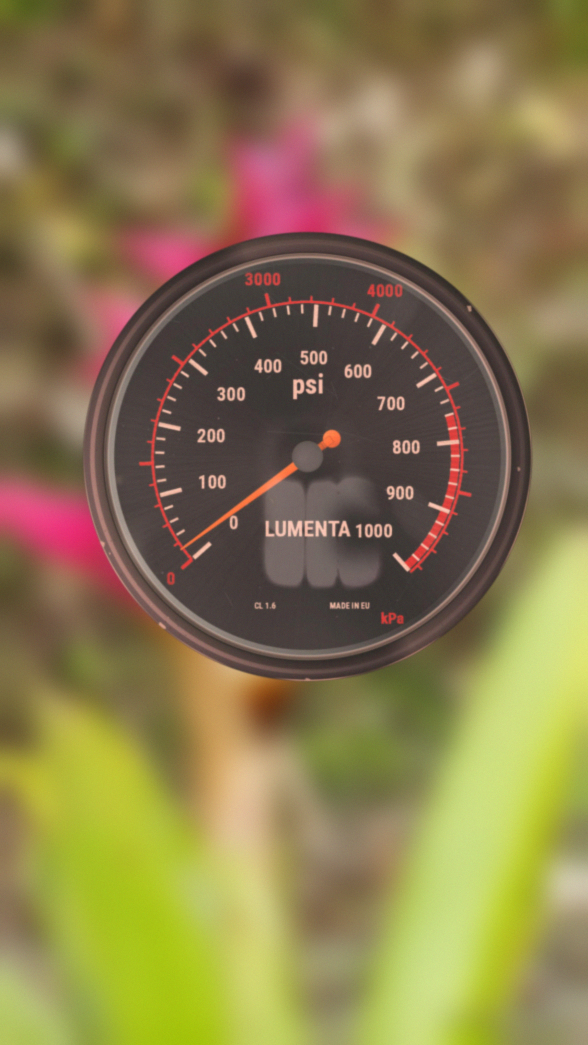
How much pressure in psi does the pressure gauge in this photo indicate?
20 psi
